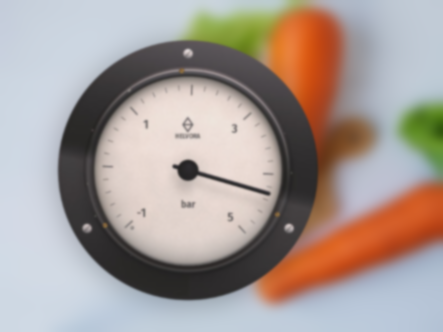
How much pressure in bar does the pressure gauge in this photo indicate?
4.3 bar
